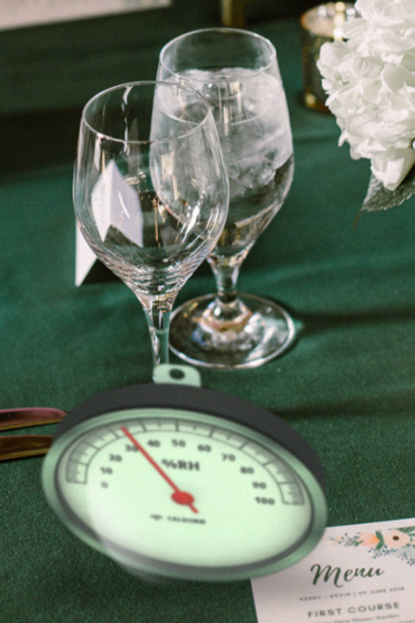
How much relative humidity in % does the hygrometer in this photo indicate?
35 %
